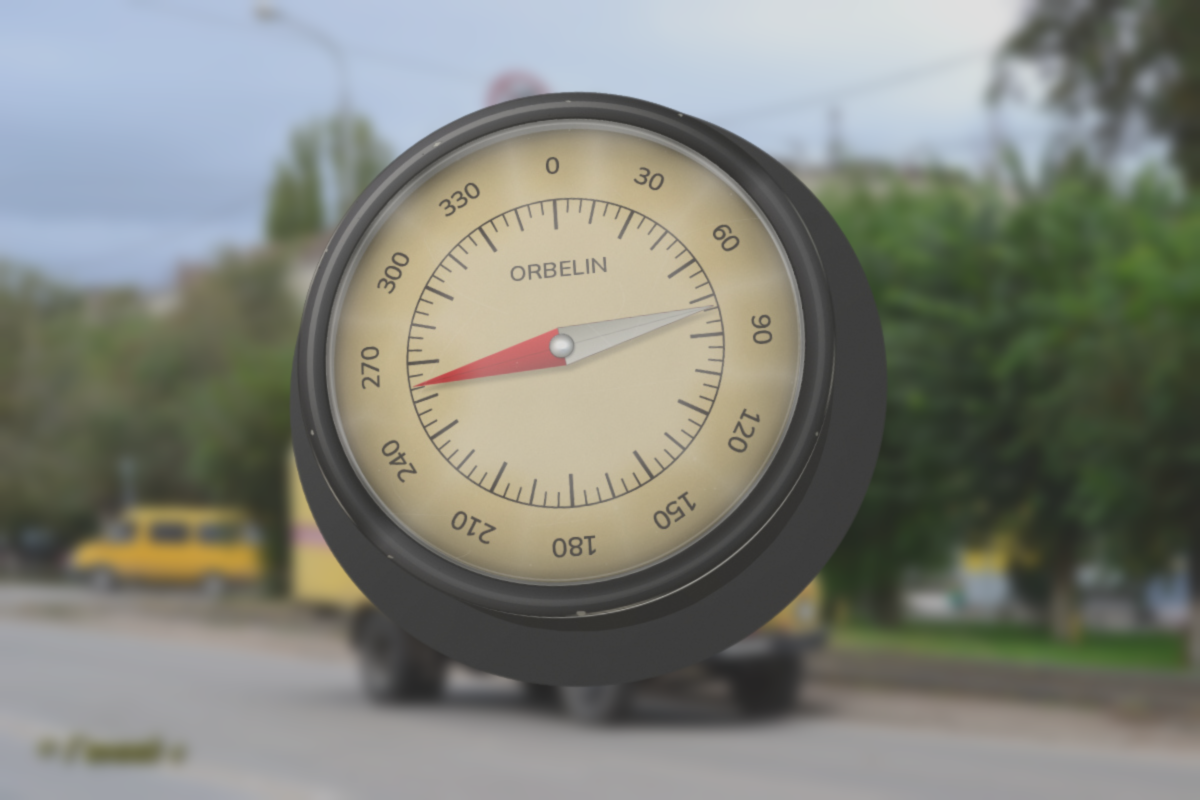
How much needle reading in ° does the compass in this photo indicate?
260 °
